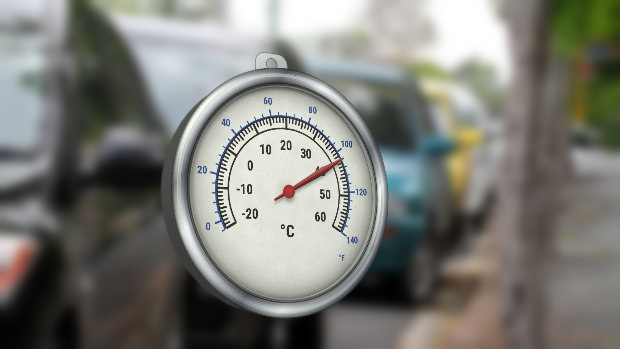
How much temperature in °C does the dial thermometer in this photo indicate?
40 °C
